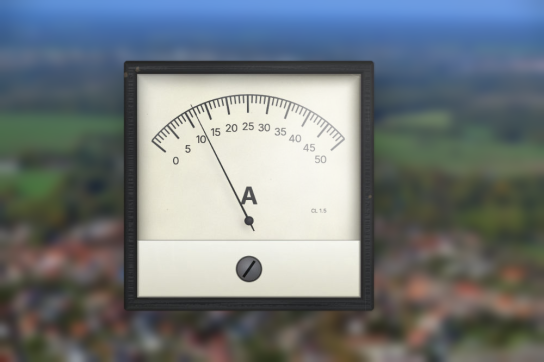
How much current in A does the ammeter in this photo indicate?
12 A
